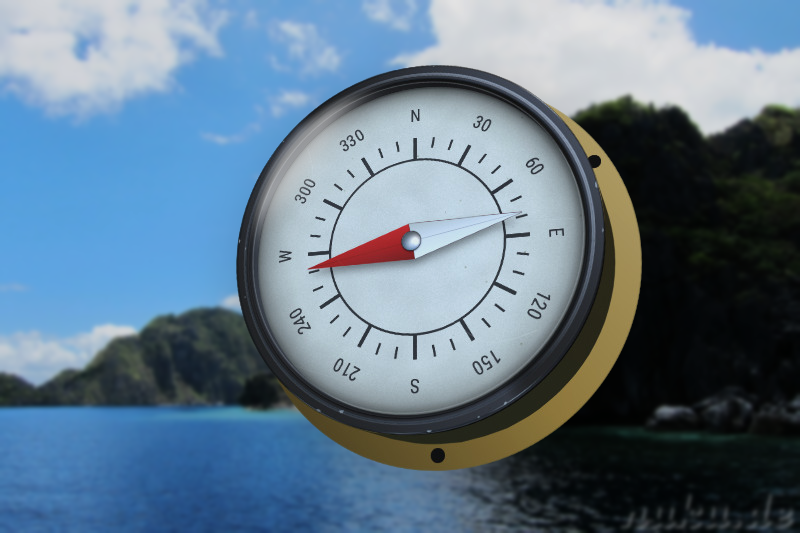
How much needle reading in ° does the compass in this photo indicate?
260 °
